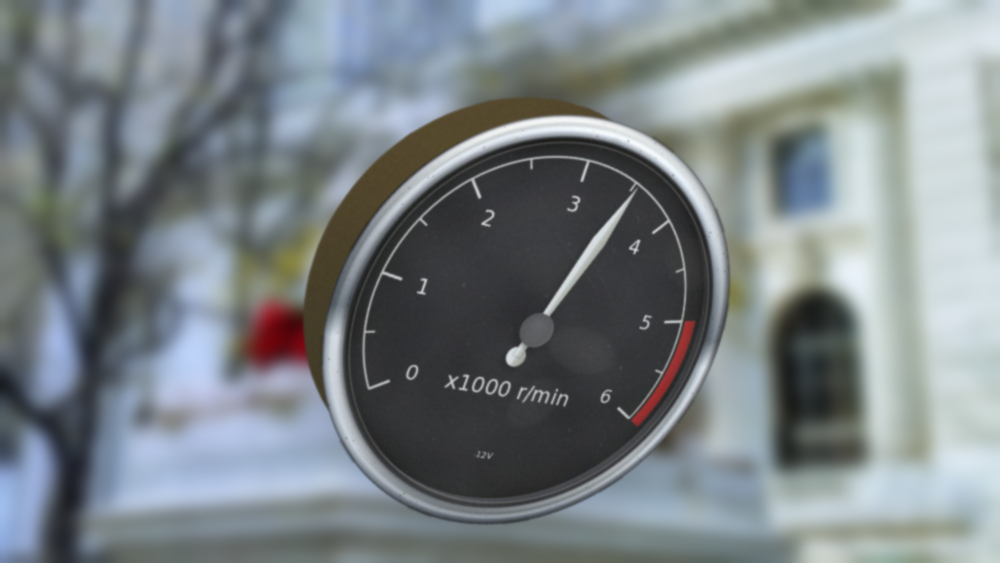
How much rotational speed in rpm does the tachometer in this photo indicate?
3500 rpm
